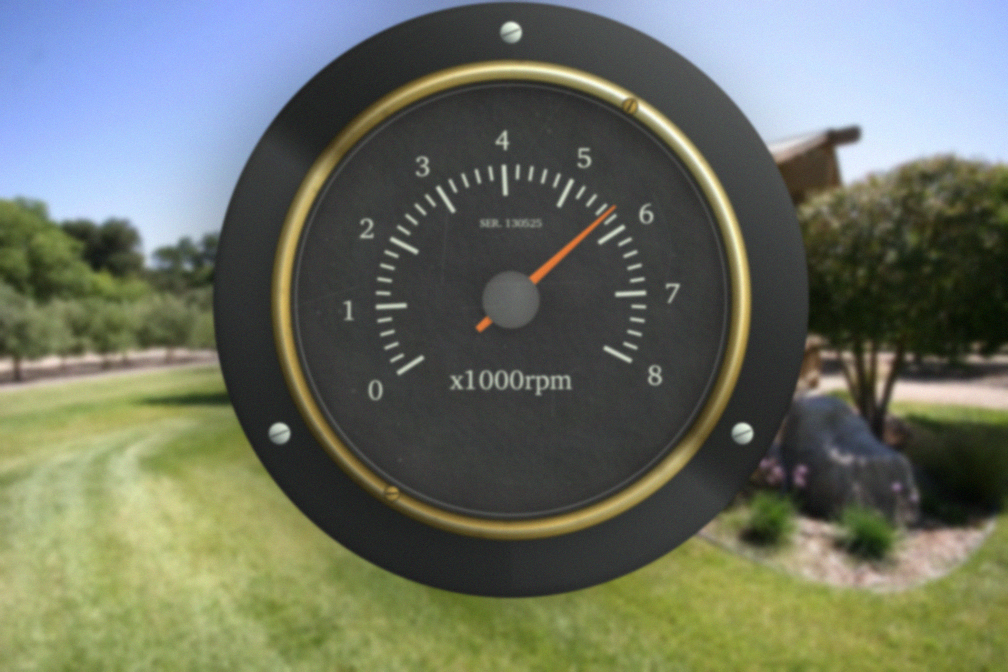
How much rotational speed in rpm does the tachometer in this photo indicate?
5700 rpm
